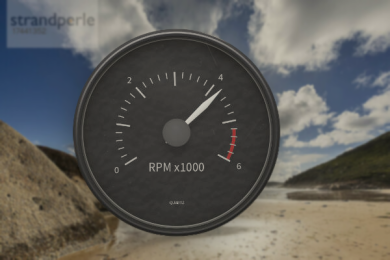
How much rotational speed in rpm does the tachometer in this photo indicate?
4200 rpm
